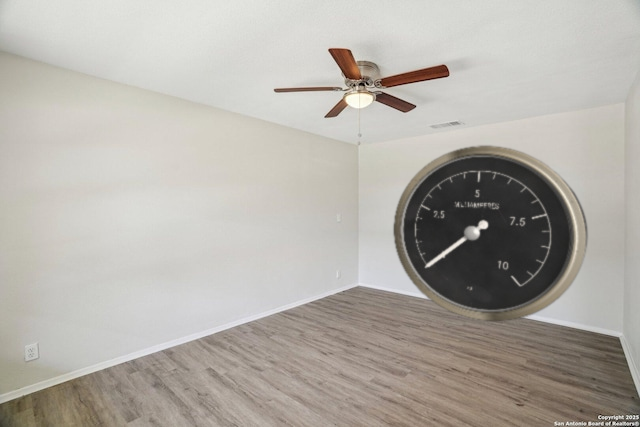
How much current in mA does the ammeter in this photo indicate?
0 mA
